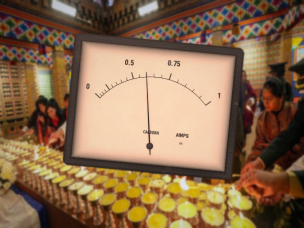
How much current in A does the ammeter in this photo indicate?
0.6 A
